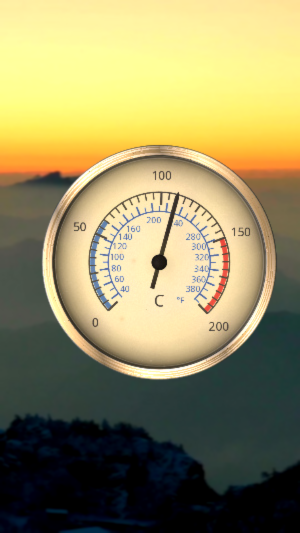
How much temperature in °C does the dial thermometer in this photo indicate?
110 °C
